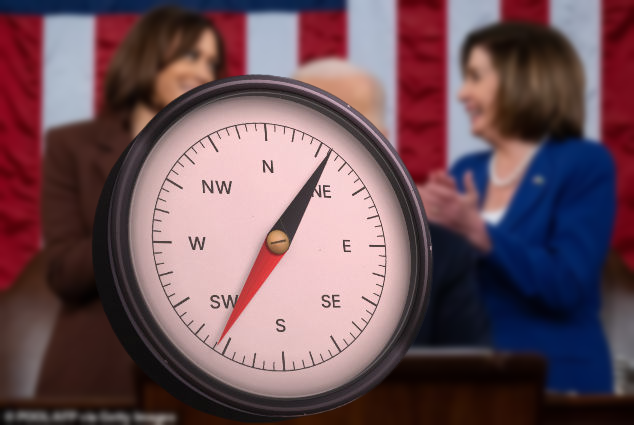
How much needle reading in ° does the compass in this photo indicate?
215 °
